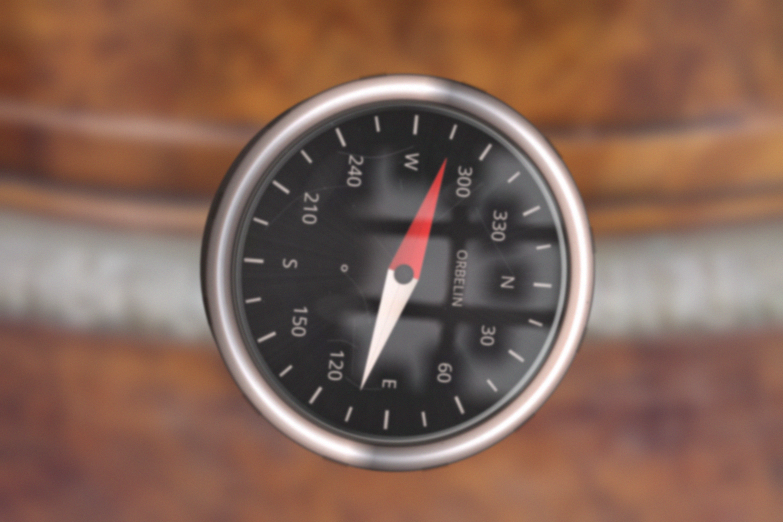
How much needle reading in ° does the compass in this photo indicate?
285 °
